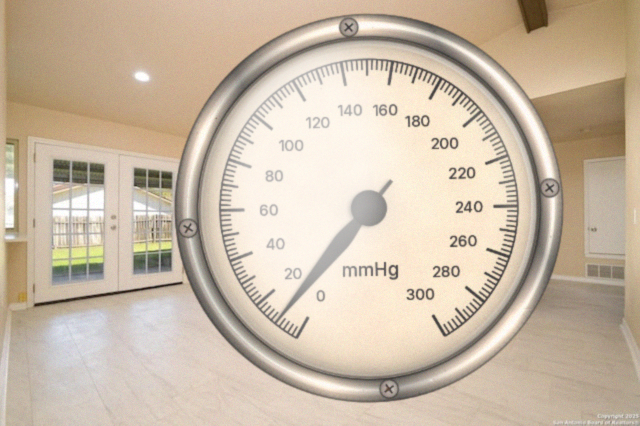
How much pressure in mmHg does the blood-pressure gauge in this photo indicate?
10 mmHg
